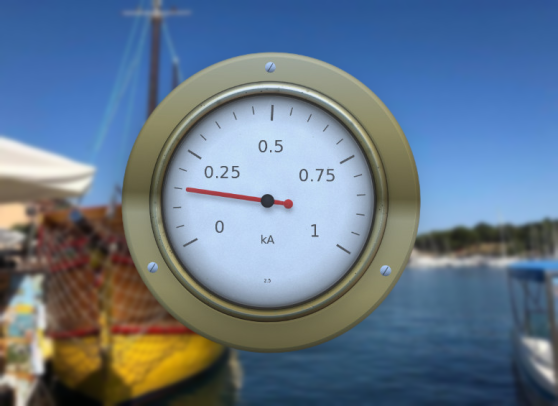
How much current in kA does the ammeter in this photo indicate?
0.15 kA
